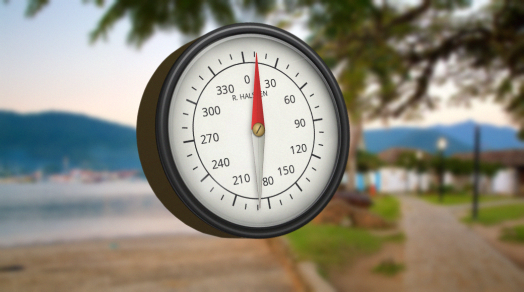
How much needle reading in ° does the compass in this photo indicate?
10 °
